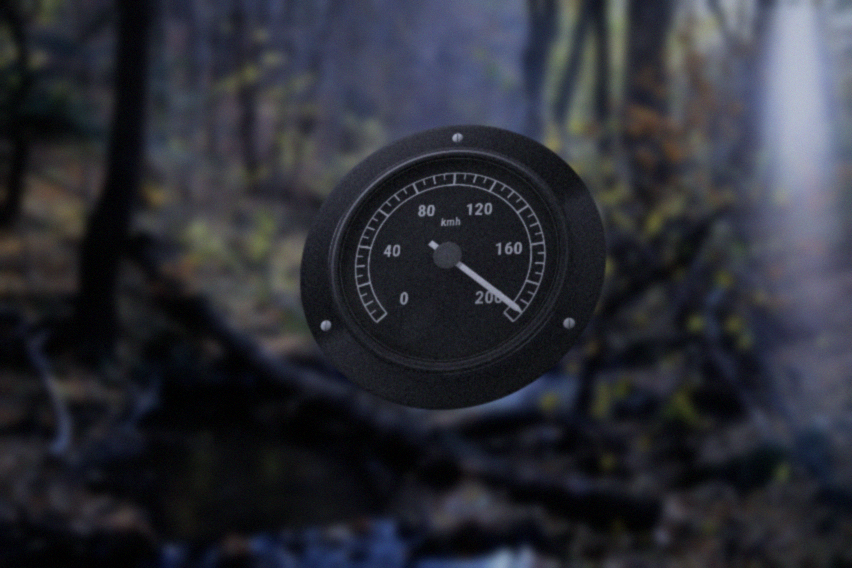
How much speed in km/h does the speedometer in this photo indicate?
195 km/h
